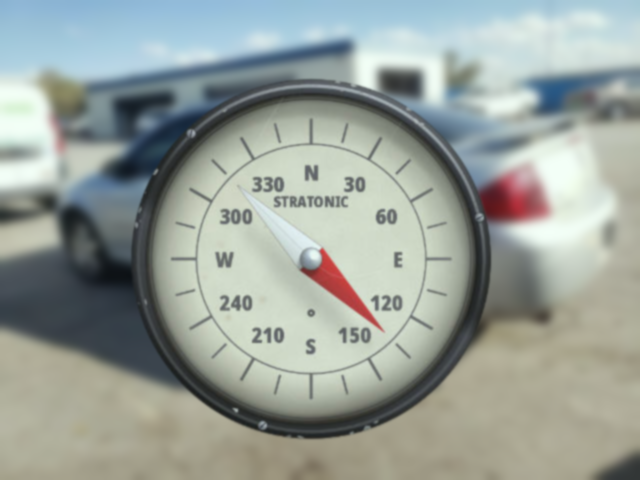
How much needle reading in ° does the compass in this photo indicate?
135 °
